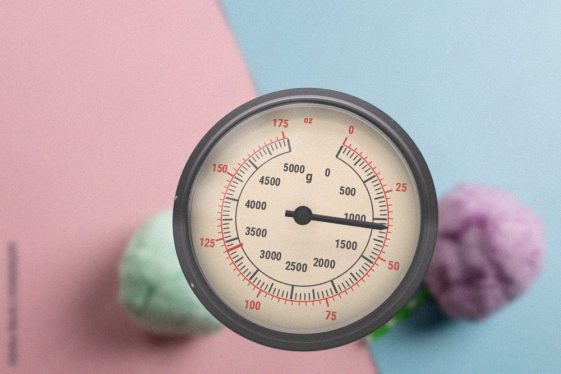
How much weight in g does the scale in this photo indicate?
1100 g
